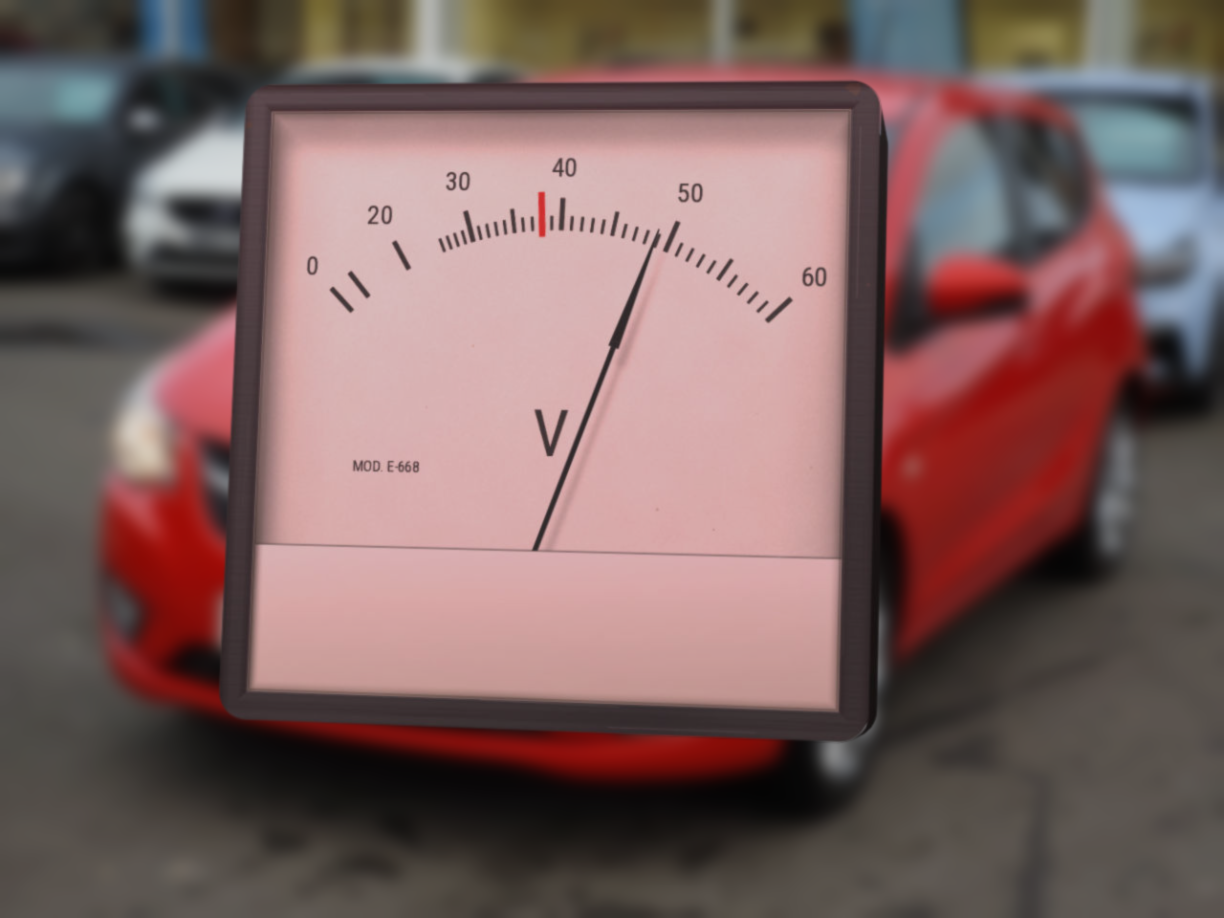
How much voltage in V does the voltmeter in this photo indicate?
49 V
